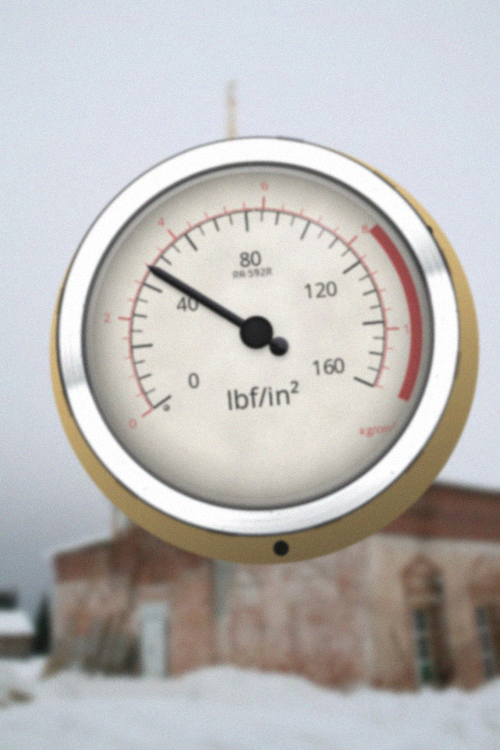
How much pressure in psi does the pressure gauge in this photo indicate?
45 psi
